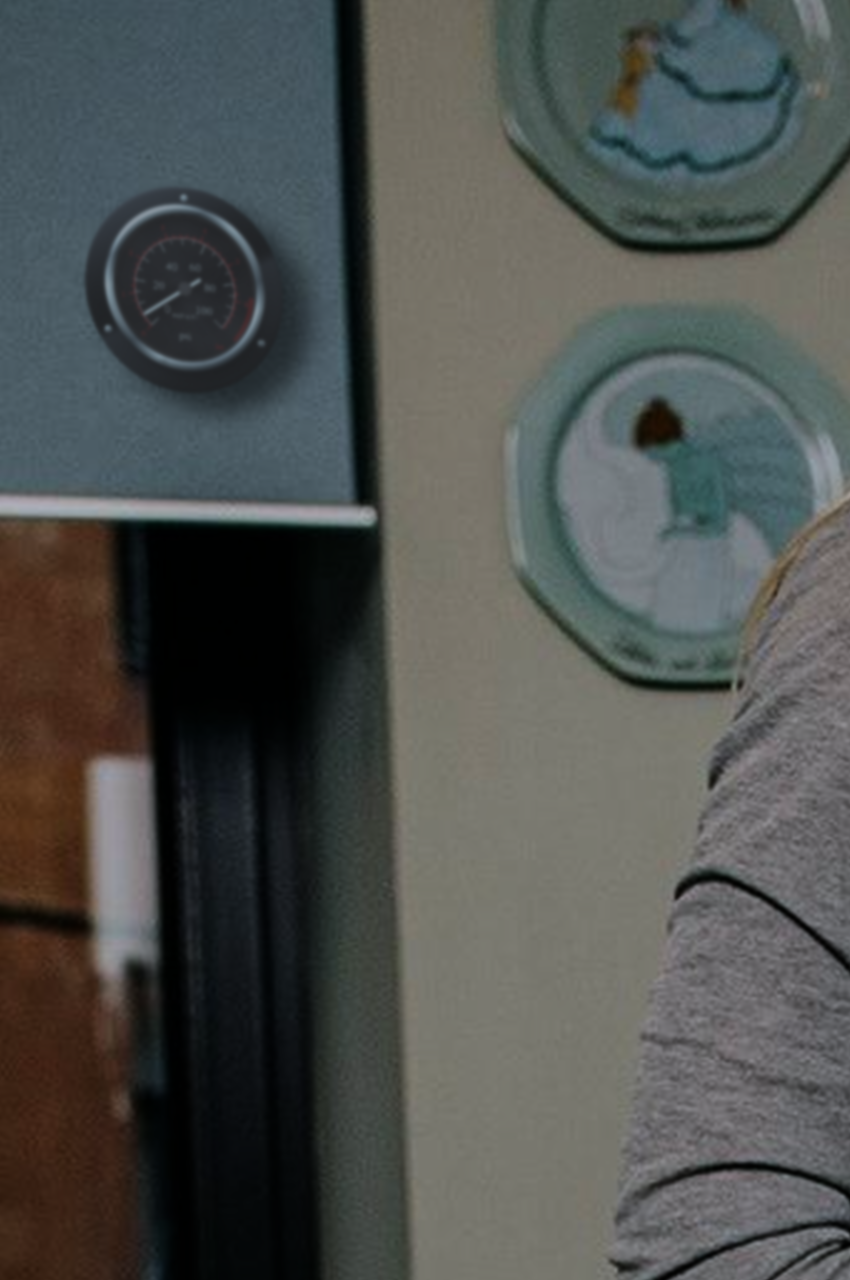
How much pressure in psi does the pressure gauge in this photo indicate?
5 psi
